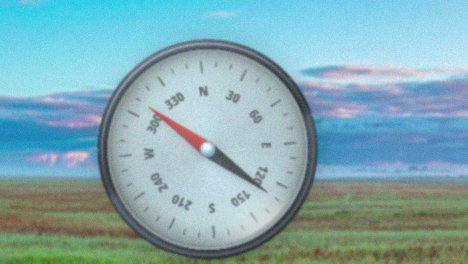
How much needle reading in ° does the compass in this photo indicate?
310 °
